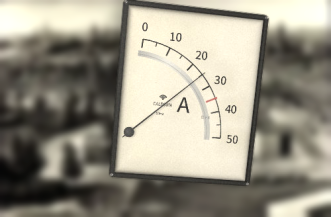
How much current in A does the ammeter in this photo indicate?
25 A
